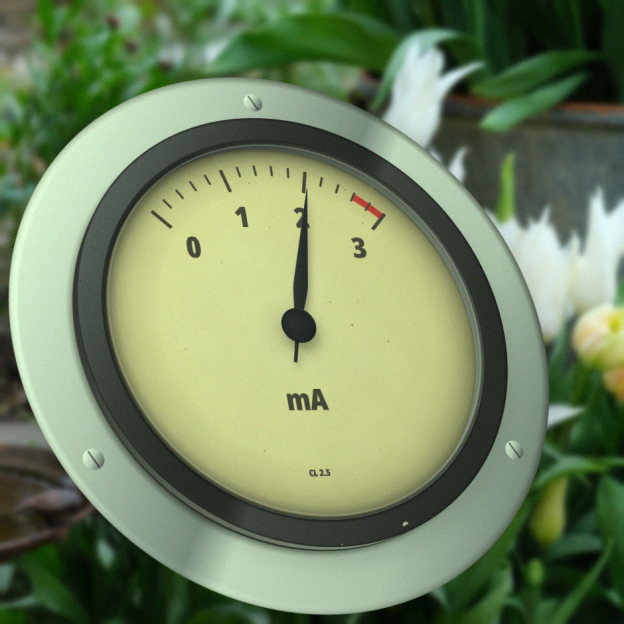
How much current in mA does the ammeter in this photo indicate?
2 mA
